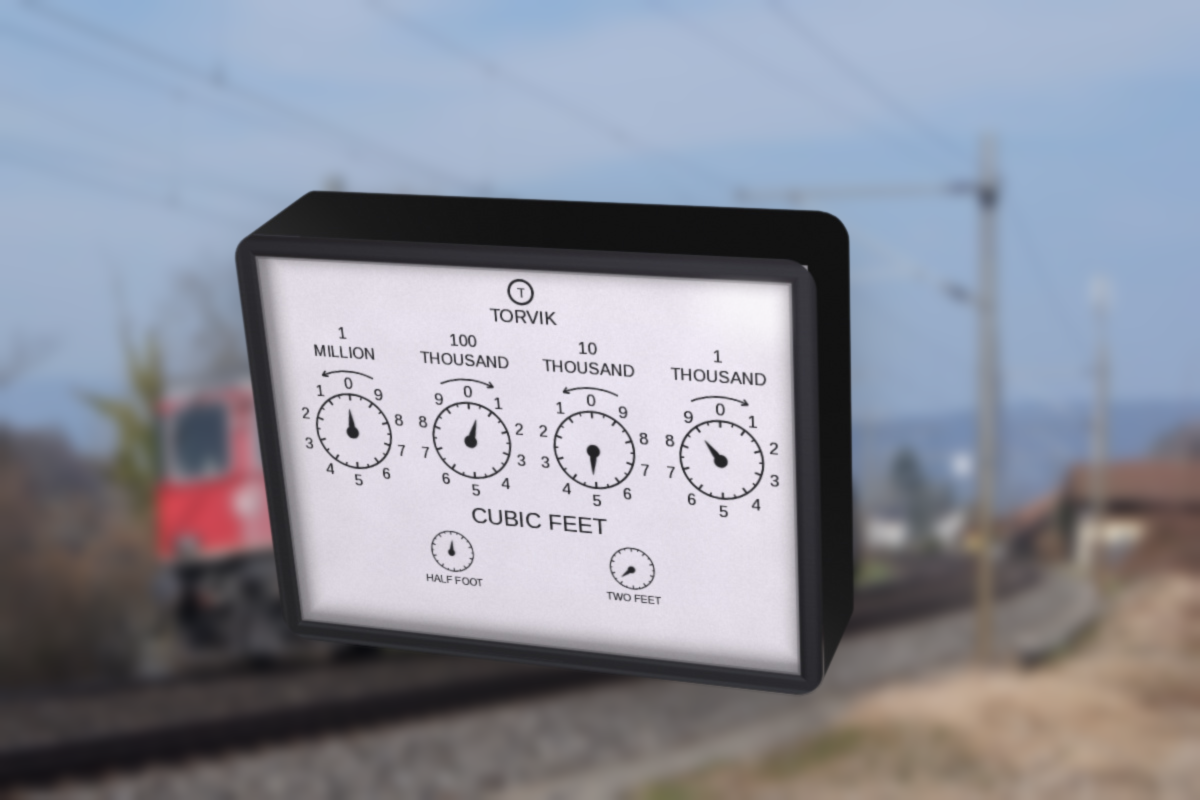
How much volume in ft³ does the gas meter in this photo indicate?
4900 ft³
